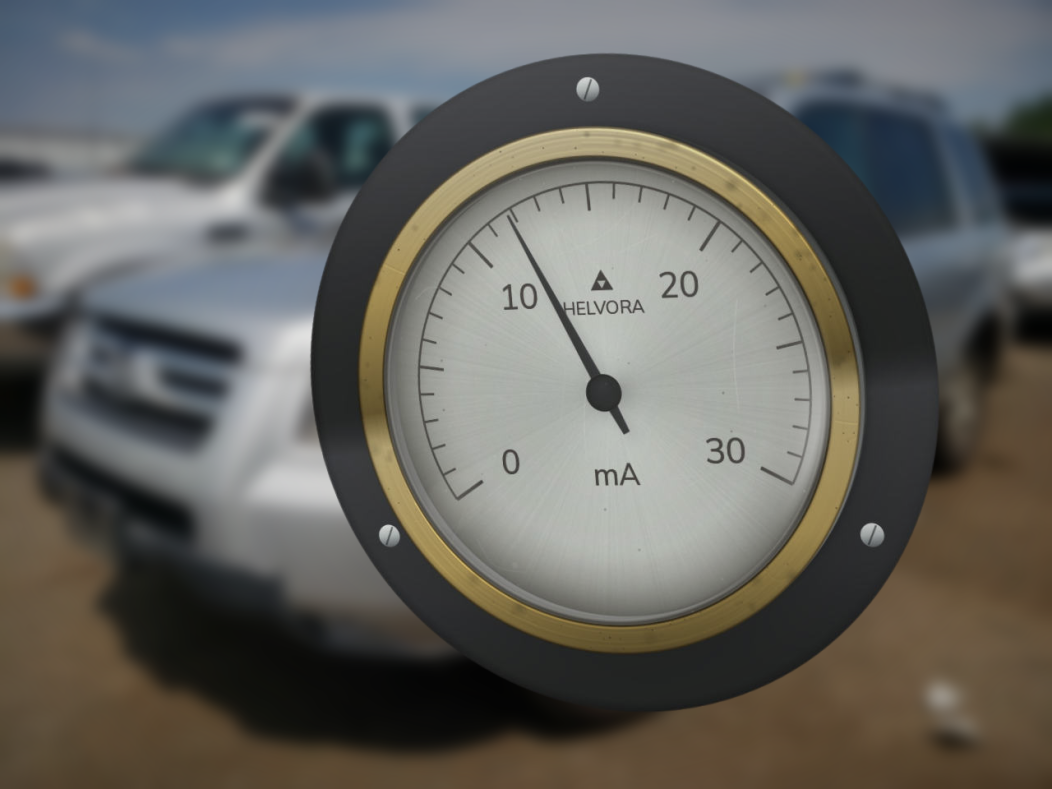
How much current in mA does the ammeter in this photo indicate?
12 mA
